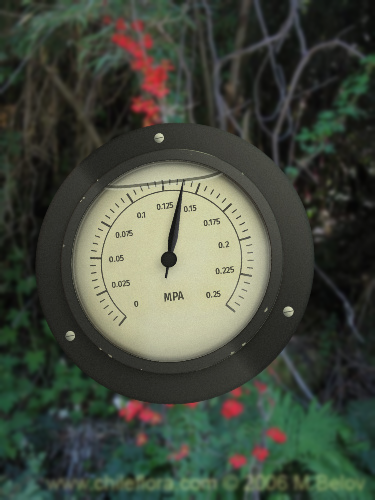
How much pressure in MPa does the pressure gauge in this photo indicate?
0.14 MPa
